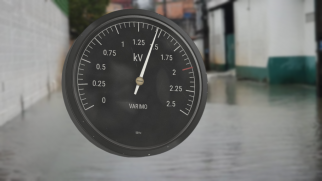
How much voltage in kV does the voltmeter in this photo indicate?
1.45 kV
